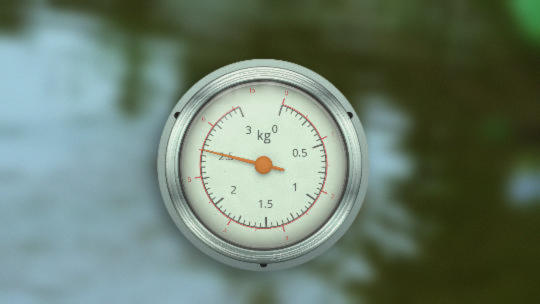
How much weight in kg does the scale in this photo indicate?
2.5 kg
